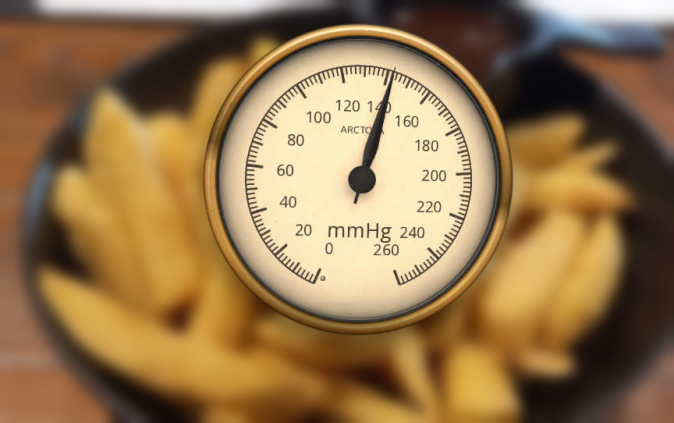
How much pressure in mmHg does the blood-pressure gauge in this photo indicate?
142 mmHg
